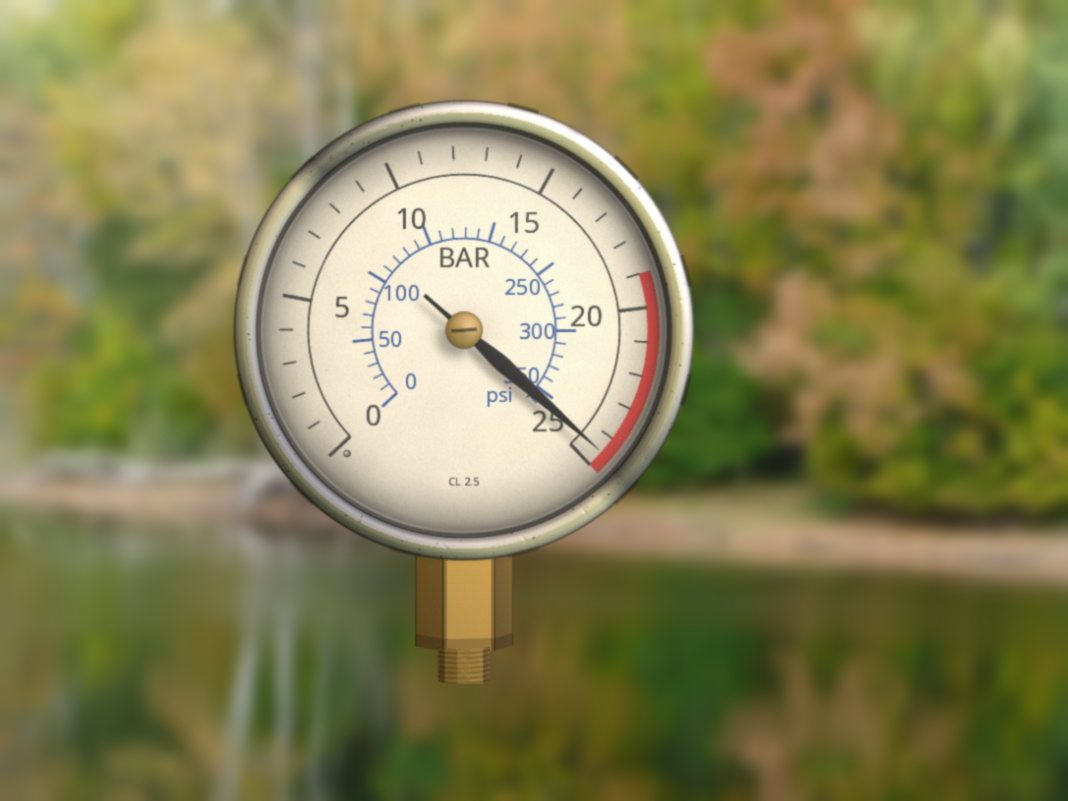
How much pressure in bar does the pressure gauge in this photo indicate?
24.5 bar
